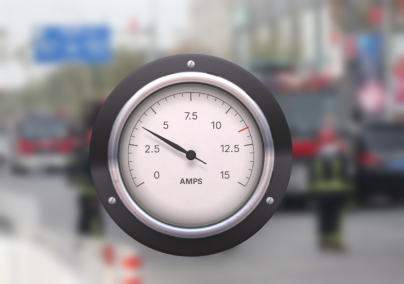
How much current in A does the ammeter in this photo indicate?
3.75 A
